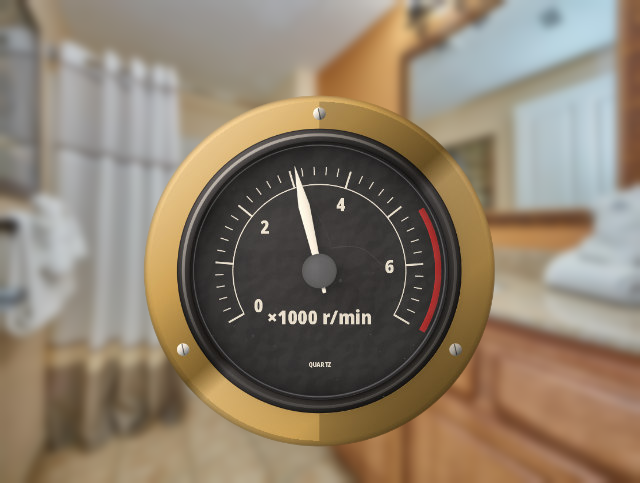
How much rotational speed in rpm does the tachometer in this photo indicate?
3100 rpm
